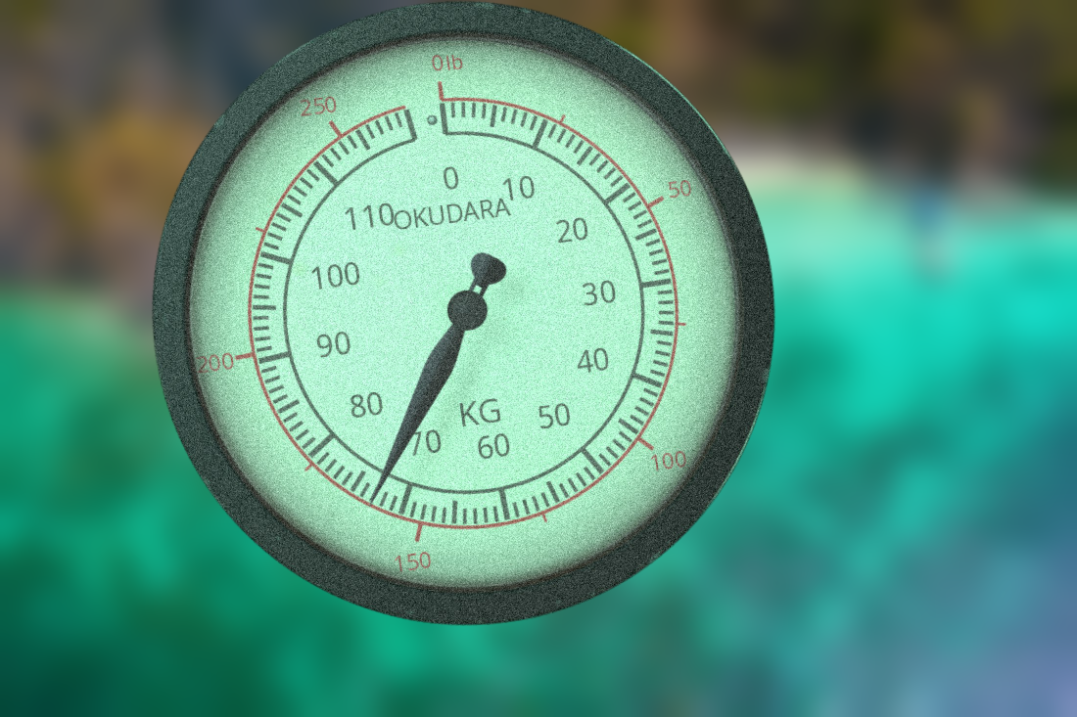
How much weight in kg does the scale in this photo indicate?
73 kg
